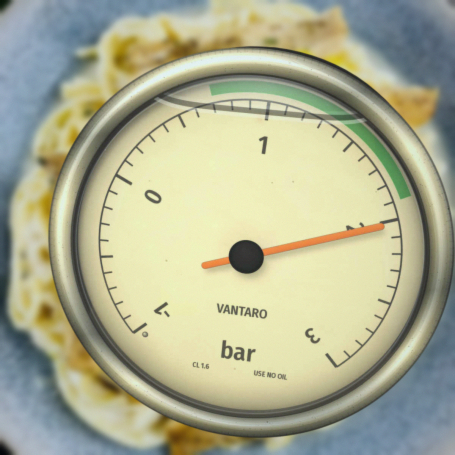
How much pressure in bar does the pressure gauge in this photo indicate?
2 bar
